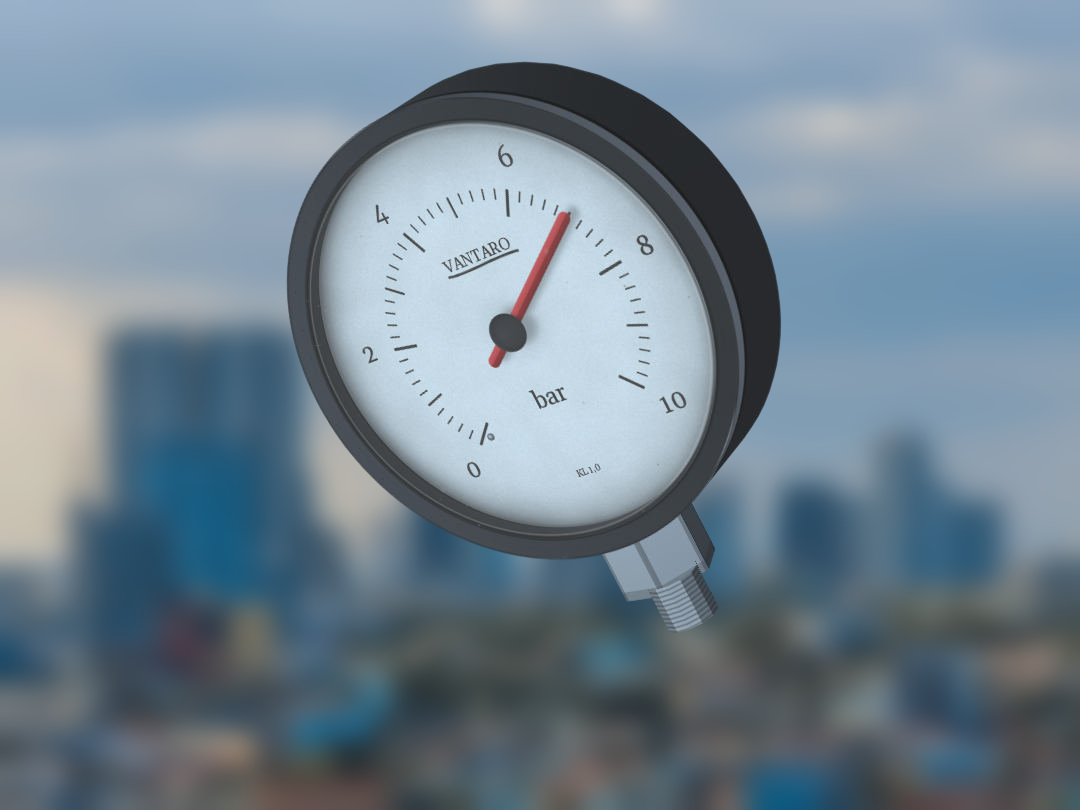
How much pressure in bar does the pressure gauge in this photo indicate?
7 bar
